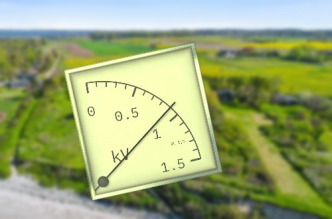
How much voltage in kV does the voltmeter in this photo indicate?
0.9 kV
